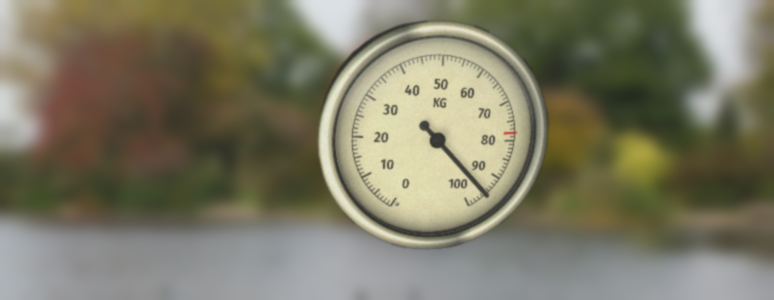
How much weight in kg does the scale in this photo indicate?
95 kg
